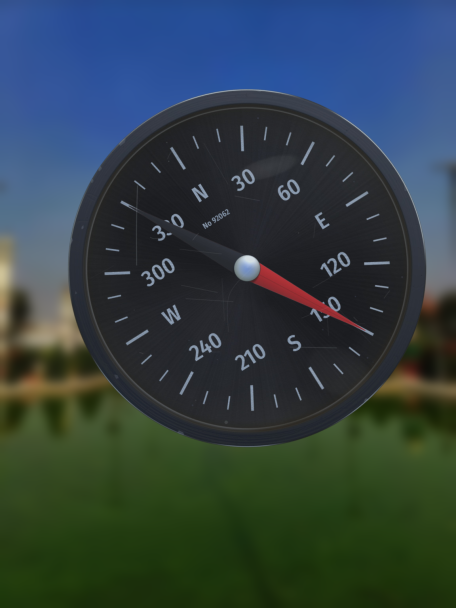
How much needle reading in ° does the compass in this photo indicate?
150 °
